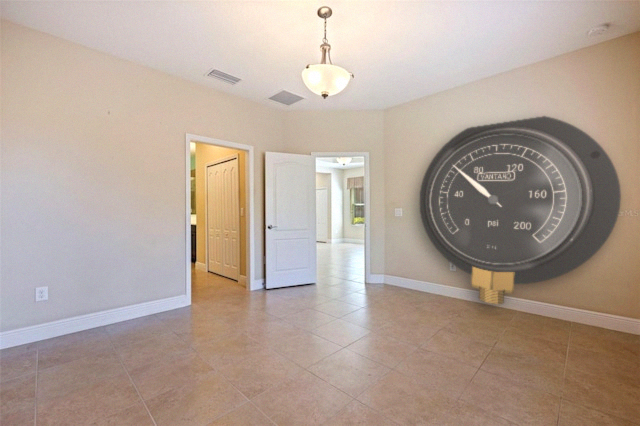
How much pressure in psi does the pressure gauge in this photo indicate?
65 psi
